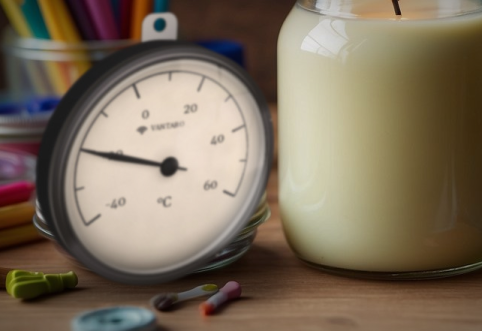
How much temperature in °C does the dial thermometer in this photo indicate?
-20 °C
